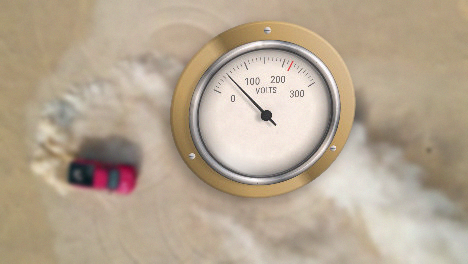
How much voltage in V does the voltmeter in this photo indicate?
50 V
